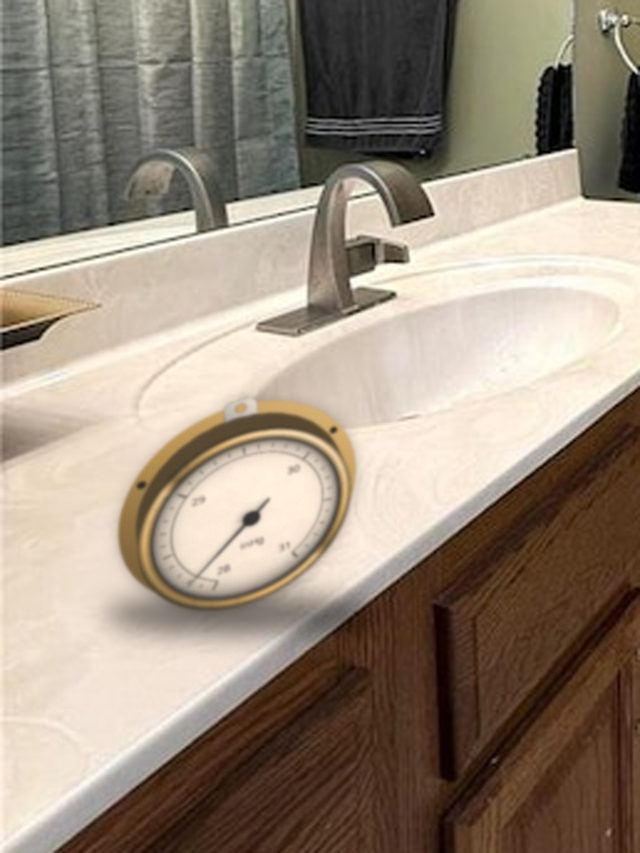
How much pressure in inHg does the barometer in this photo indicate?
28.2 inHg
